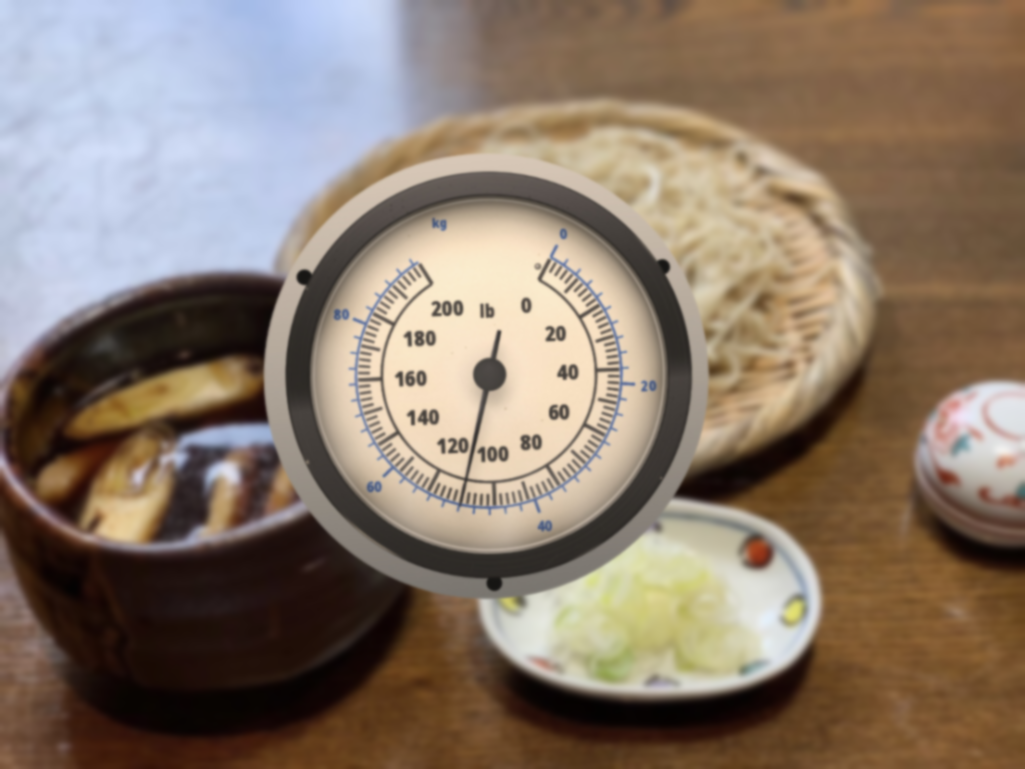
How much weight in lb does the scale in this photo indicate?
110 lb
